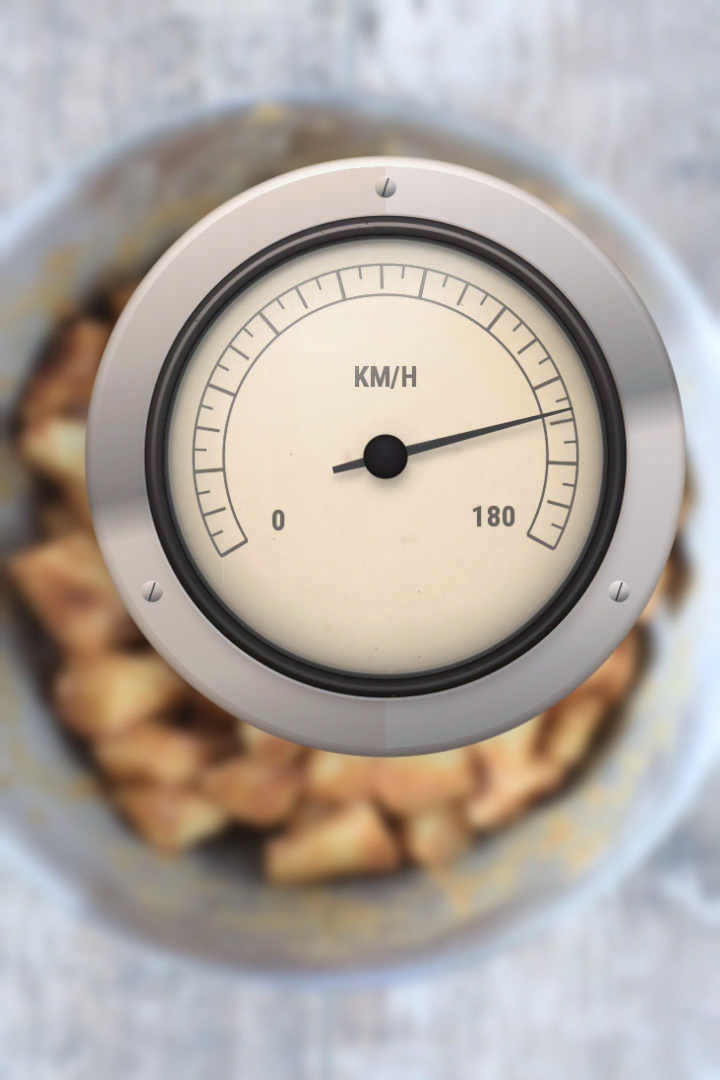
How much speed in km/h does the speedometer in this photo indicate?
147.5 km/h
